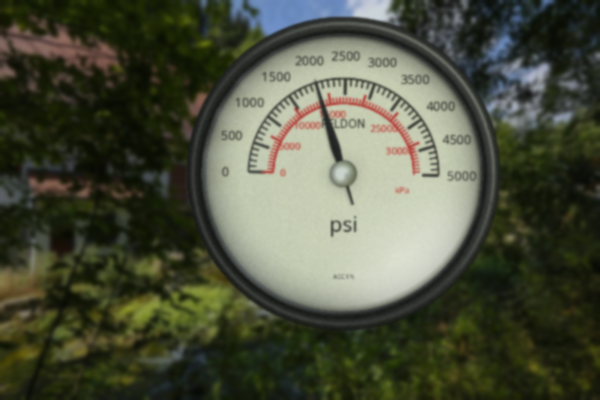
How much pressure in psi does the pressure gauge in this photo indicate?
2000 psi
